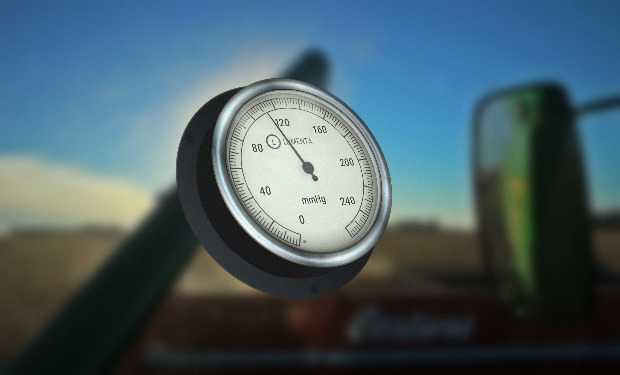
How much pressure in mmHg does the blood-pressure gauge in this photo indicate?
110 mmHg
